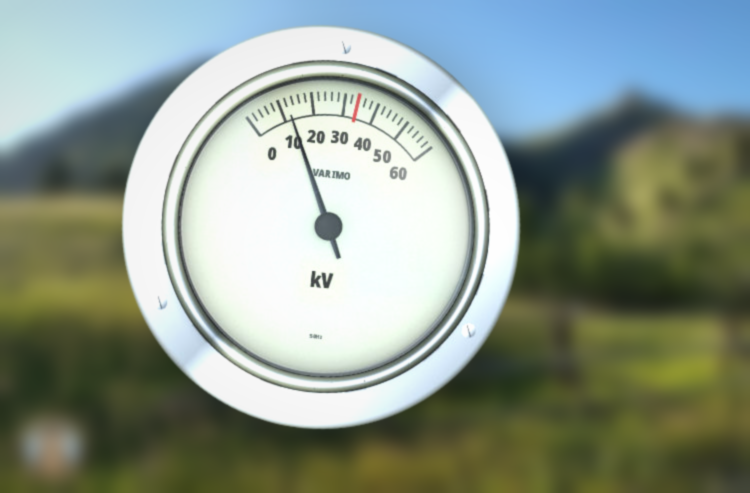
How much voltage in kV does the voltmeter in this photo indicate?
12 kV
